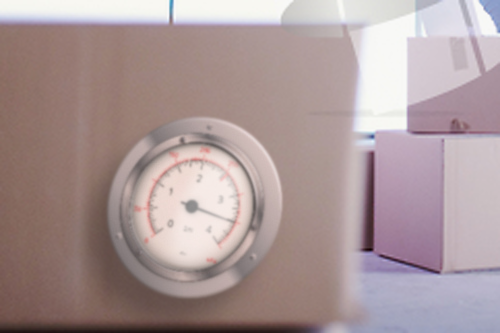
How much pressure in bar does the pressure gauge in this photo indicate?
3.5 bar
